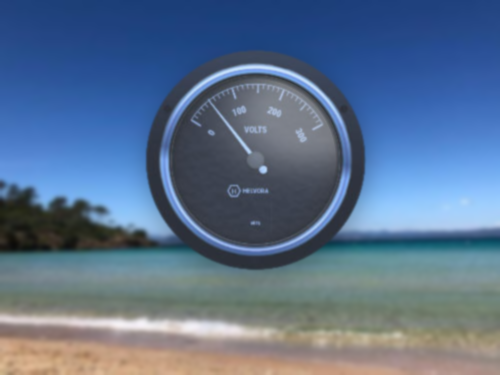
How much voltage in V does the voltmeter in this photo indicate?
50 V
